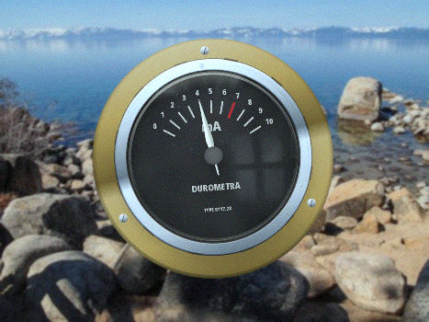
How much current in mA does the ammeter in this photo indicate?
4 mA
